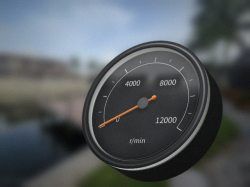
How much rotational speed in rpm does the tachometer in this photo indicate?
0 rpm
